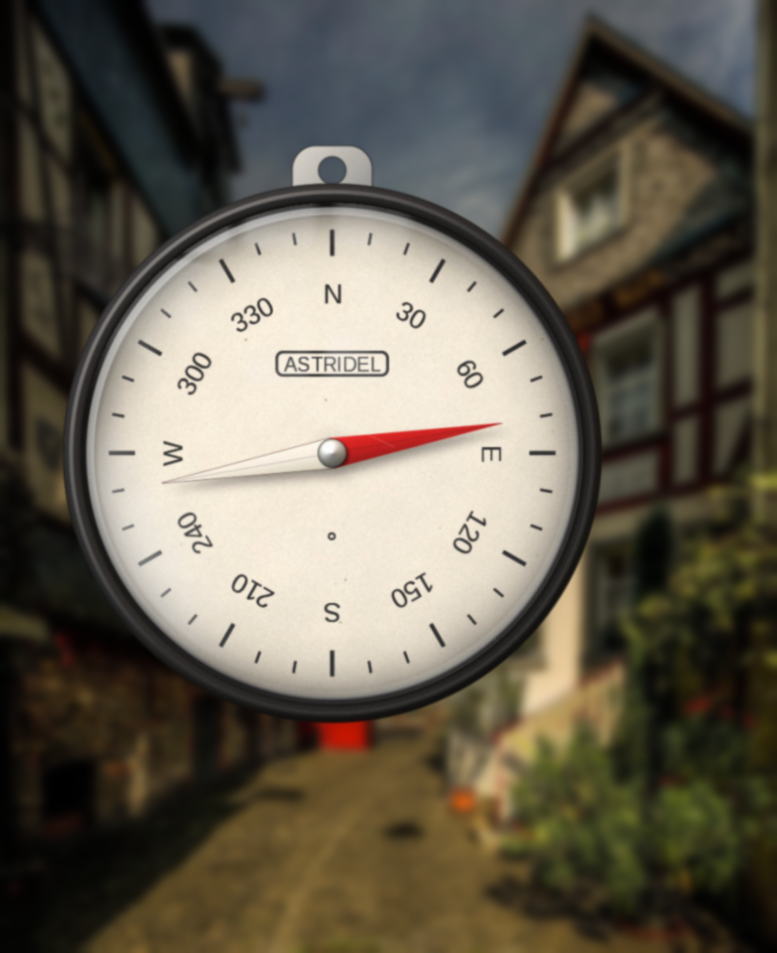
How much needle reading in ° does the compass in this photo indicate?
80 °
